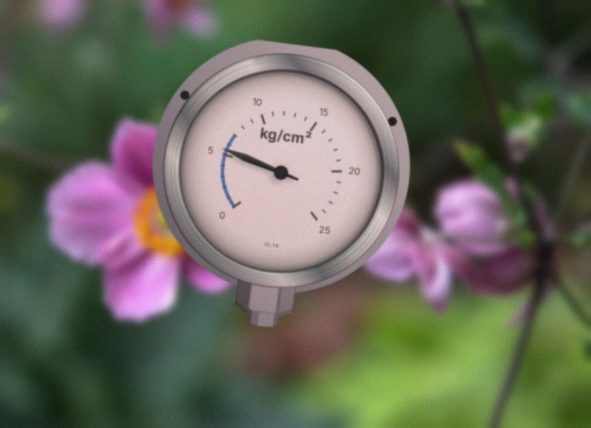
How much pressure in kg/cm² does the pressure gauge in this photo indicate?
5.5 kg/cm²
